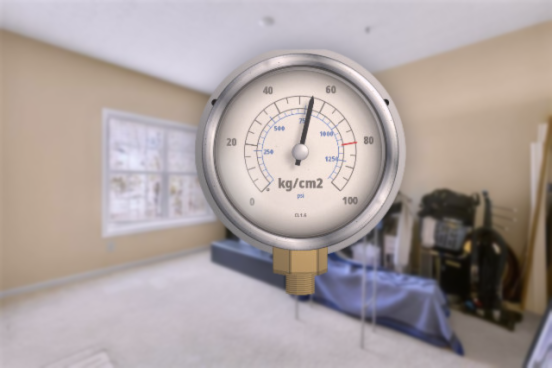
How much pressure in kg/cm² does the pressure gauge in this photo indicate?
55 kg/cm²
